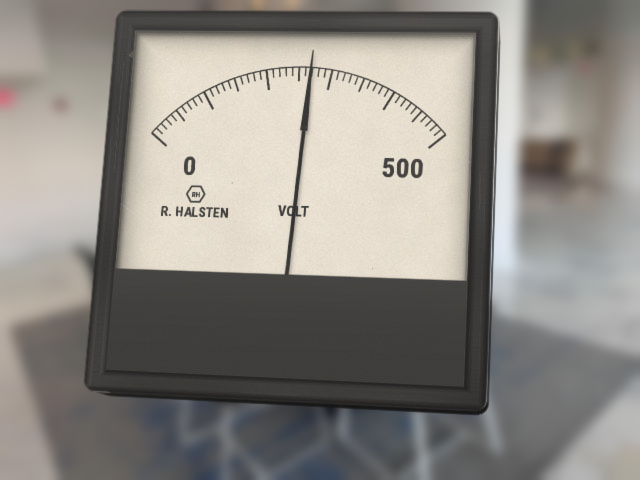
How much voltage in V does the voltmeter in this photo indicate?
270 V
